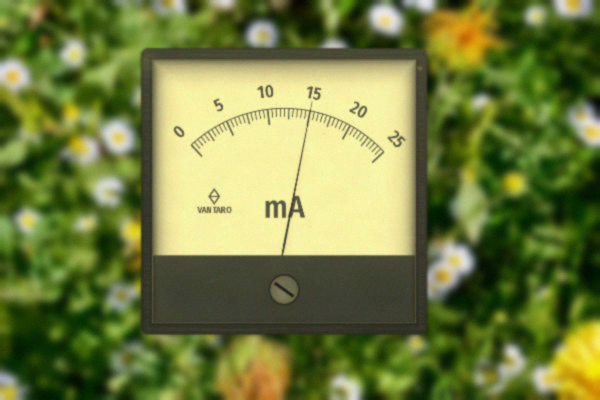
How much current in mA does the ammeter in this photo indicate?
15 mA
